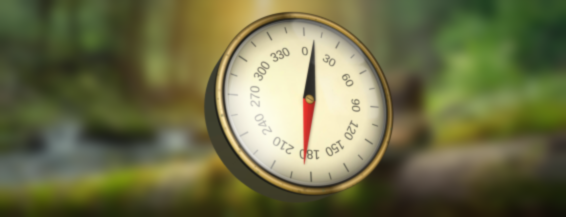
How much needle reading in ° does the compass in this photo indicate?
187.5 °
